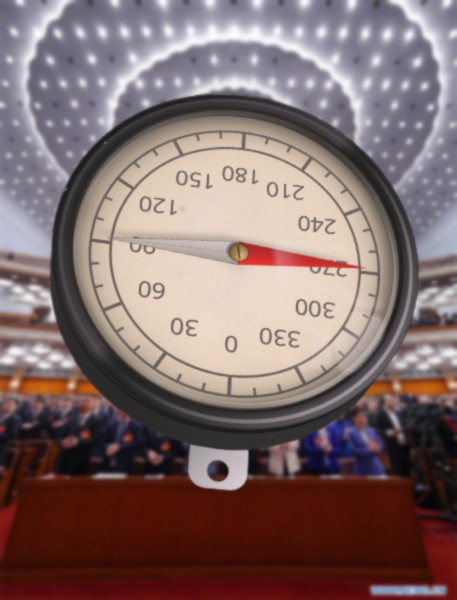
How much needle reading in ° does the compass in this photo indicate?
270 °
